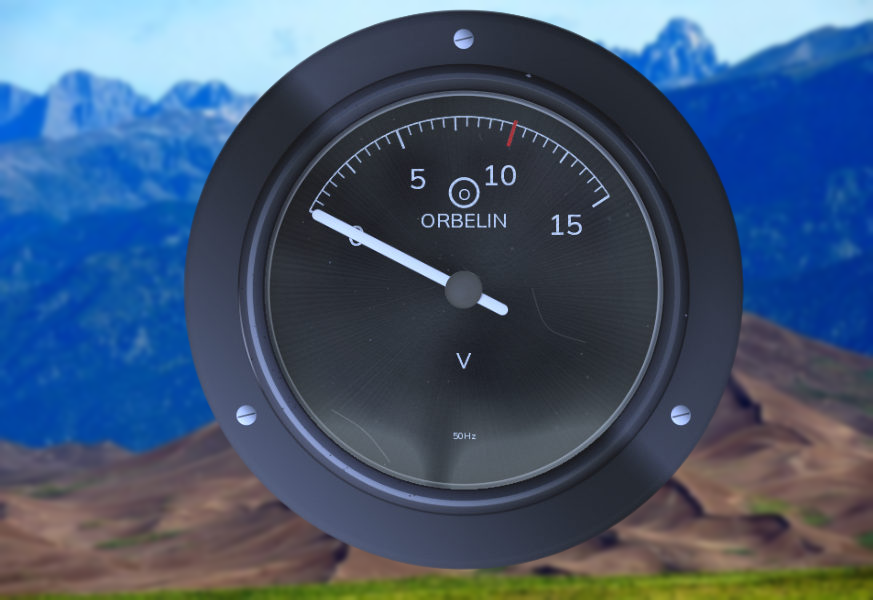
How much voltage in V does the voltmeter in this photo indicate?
0 V
